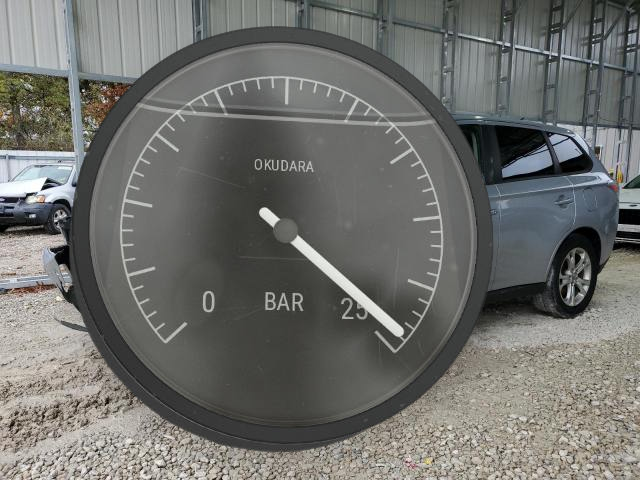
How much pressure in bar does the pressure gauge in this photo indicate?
24.5 bar
